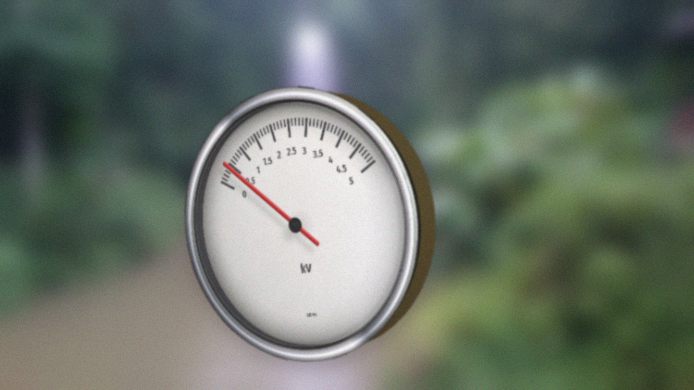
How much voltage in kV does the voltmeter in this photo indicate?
0.5 kV
